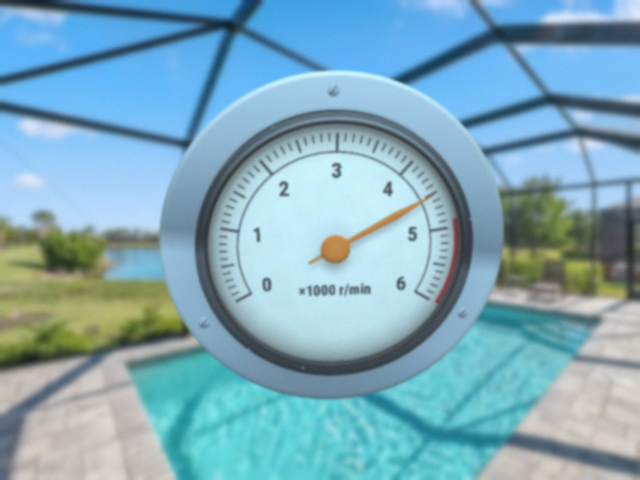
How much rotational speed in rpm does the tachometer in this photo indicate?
4500 rpm
